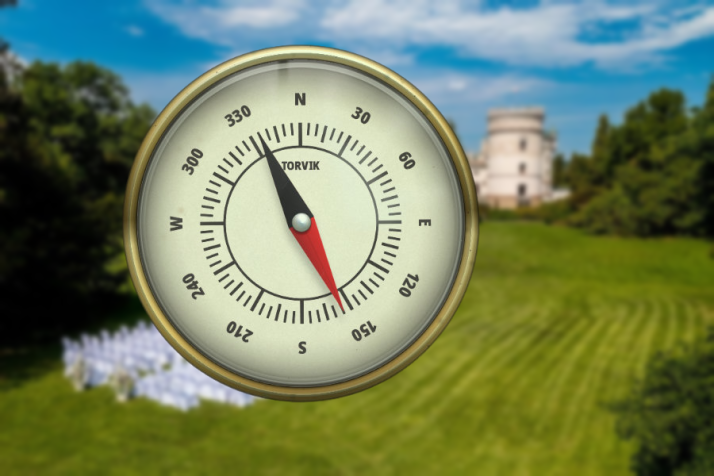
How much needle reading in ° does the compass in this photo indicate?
155 °
